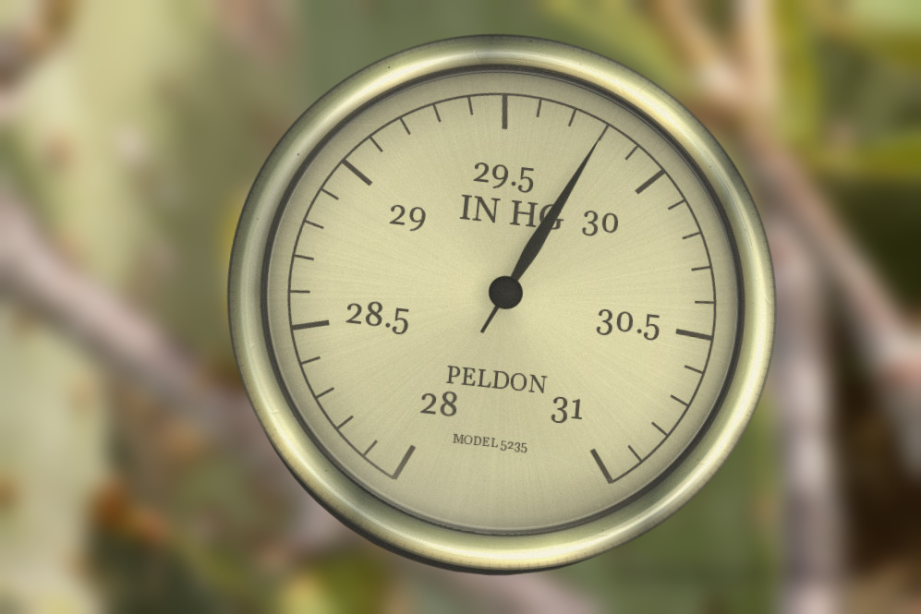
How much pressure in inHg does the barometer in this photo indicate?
29.8 inHg
